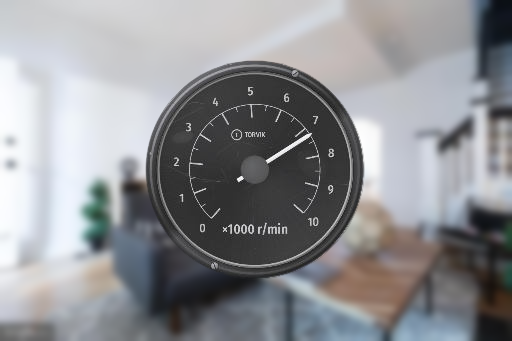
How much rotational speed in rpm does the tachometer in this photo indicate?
7250 rpm
